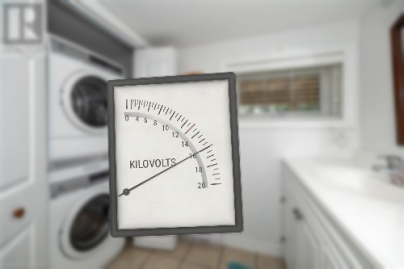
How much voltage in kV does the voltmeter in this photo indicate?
16 kV
